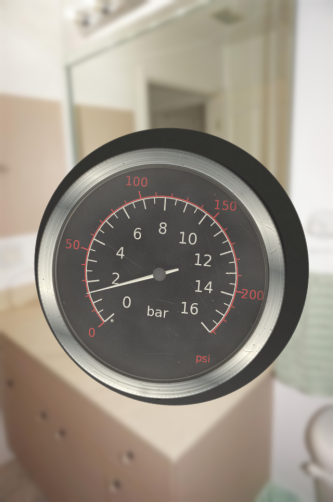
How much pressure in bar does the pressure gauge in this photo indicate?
1.5 bar
